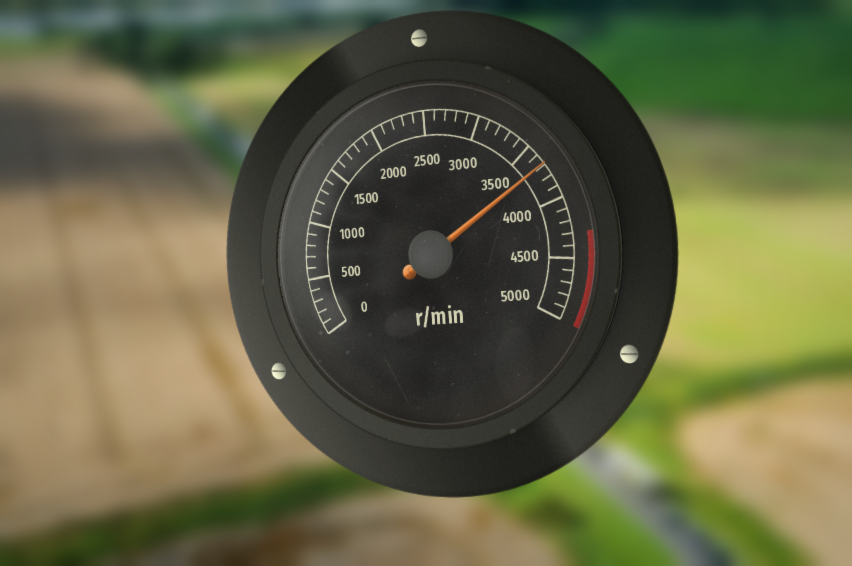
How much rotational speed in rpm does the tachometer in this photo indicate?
3700 rpm
